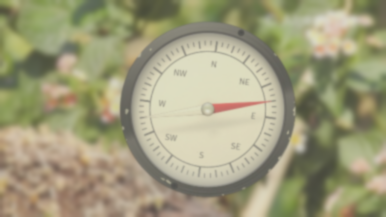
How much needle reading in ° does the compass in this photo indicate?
75 °
